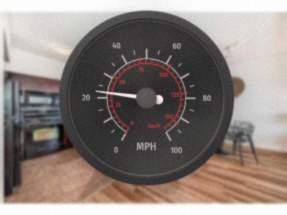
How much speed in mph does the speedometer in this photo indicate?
22.5 mph
